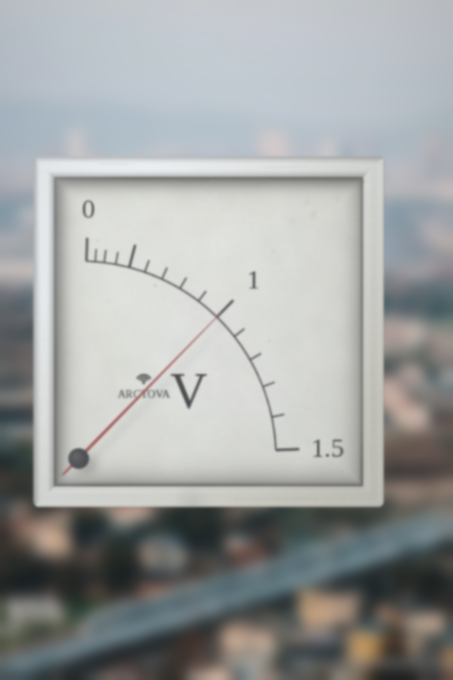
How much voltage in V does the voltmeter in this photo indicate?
1 V
